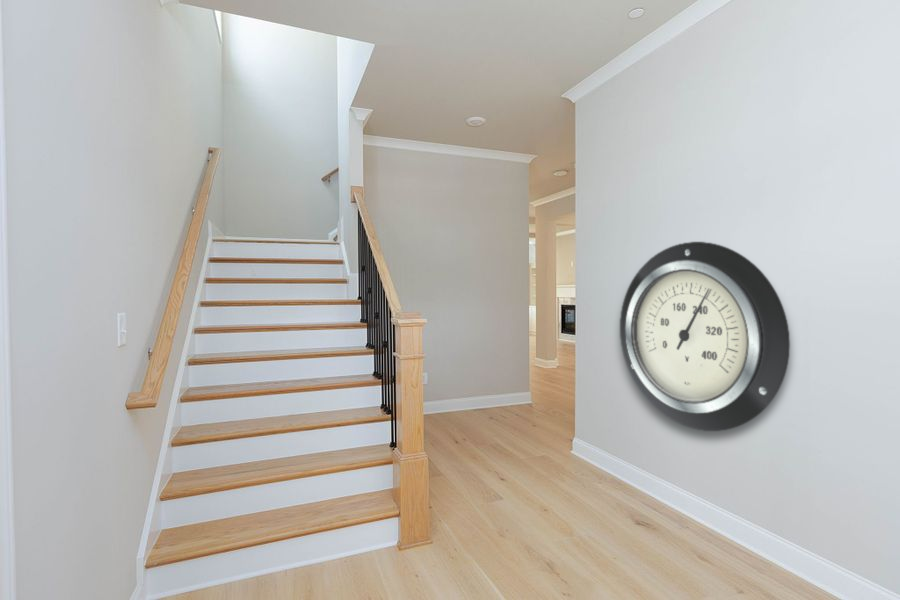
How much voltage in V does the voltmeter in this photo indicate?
240 V
